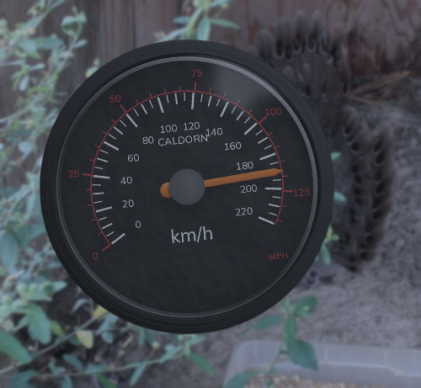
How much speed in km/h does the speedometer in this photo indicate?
190 km/h
